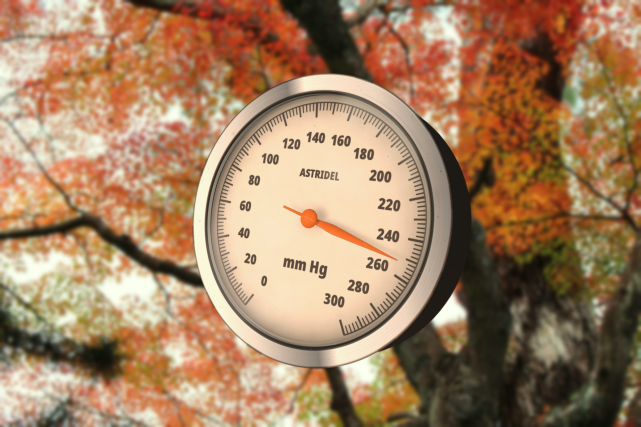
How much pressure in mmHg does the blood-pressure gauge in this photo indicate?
252 mmHg
